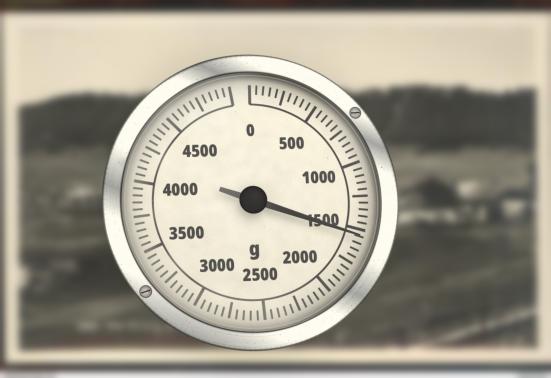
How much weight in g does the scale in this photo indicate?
1550 g
